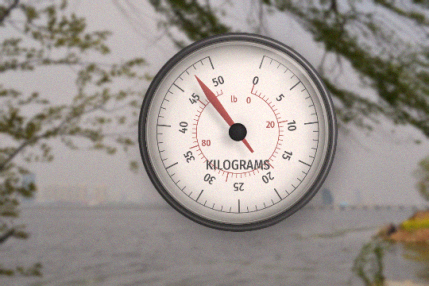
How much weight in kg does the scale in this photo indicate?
47.5 kg
